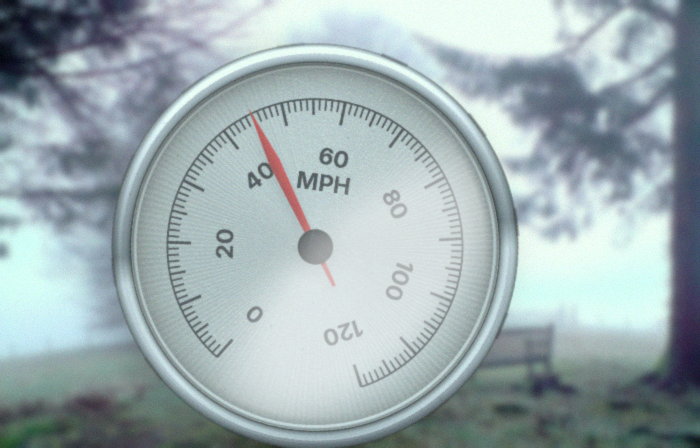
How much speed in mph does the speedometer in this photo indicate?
45 mph
